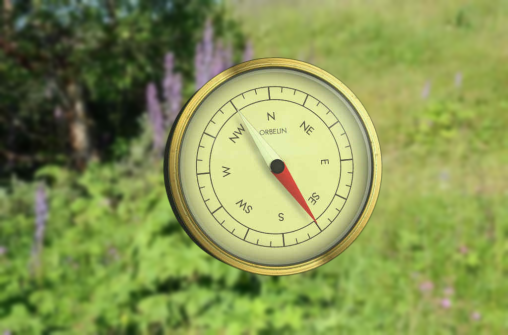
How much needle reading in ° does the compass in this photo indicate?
150 °
